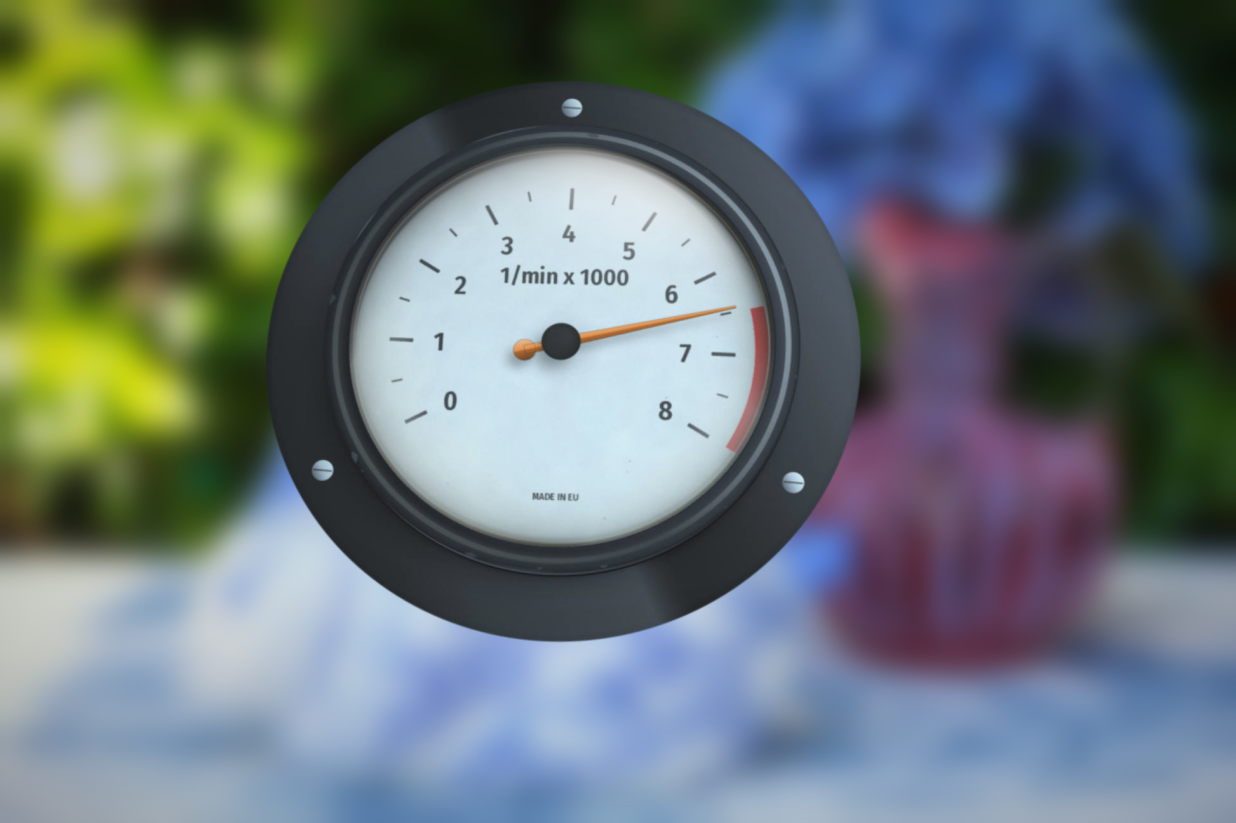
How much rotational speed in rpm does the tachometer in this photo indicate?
6500 rpm
